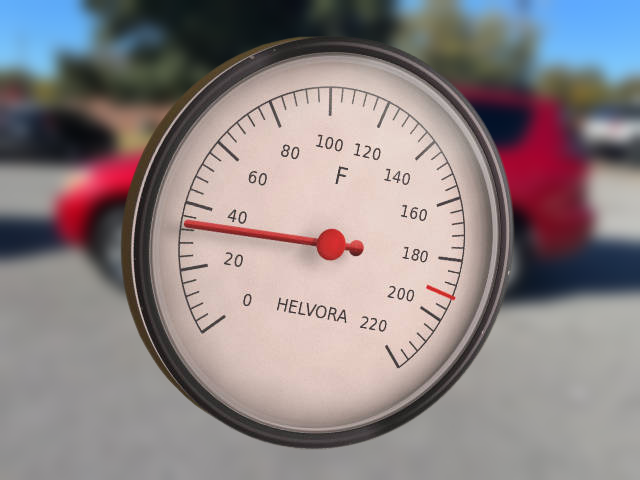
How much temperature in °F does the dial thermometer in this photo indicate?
34 °F
